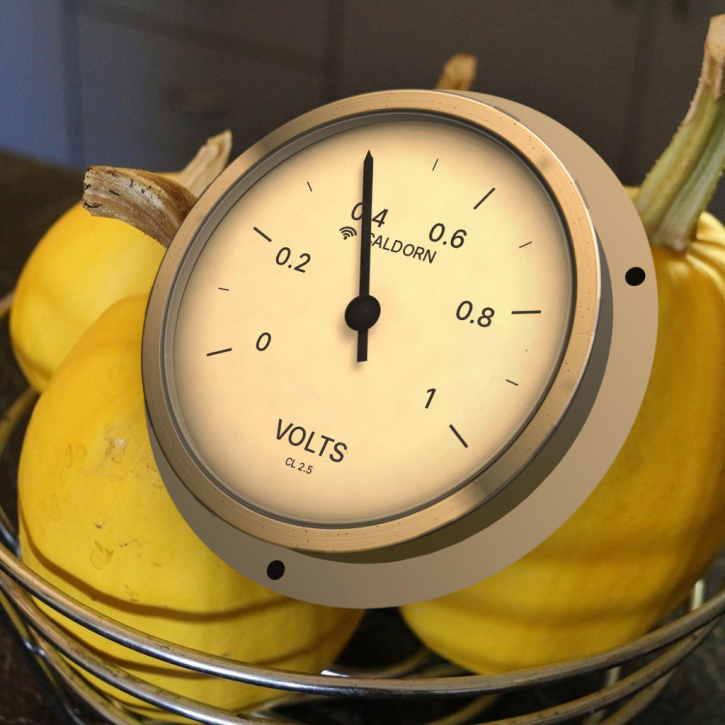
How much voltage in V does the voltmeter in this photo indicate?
0.4 V
